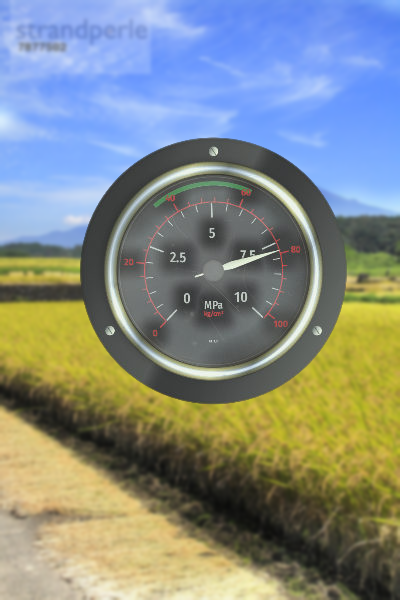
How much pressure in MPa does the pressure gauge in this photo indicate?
7.75 MPa
